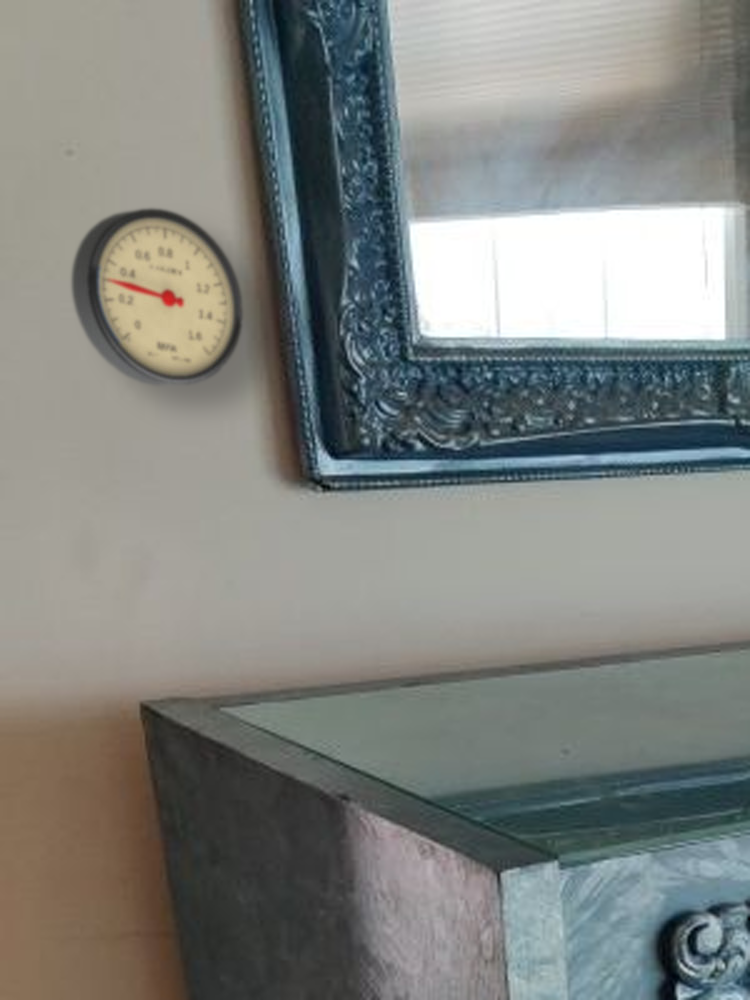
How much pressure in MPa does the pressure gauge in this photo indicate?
0.3 MPa
